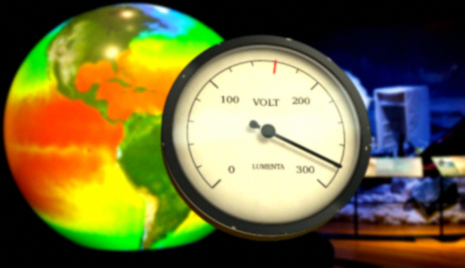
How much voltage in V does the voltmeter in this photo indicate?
280 V
